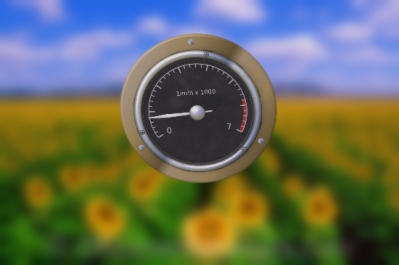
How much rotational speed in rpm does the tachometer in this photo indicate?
800 rpm
